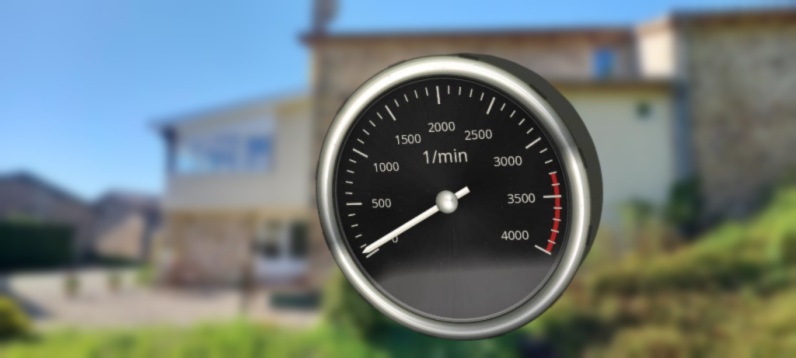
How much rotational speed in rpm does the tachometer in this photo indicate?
50 rpm
